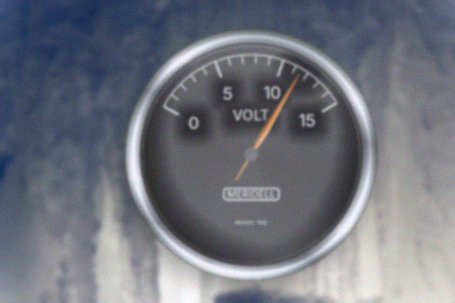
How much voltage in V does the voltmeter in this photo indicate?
11.5 V
